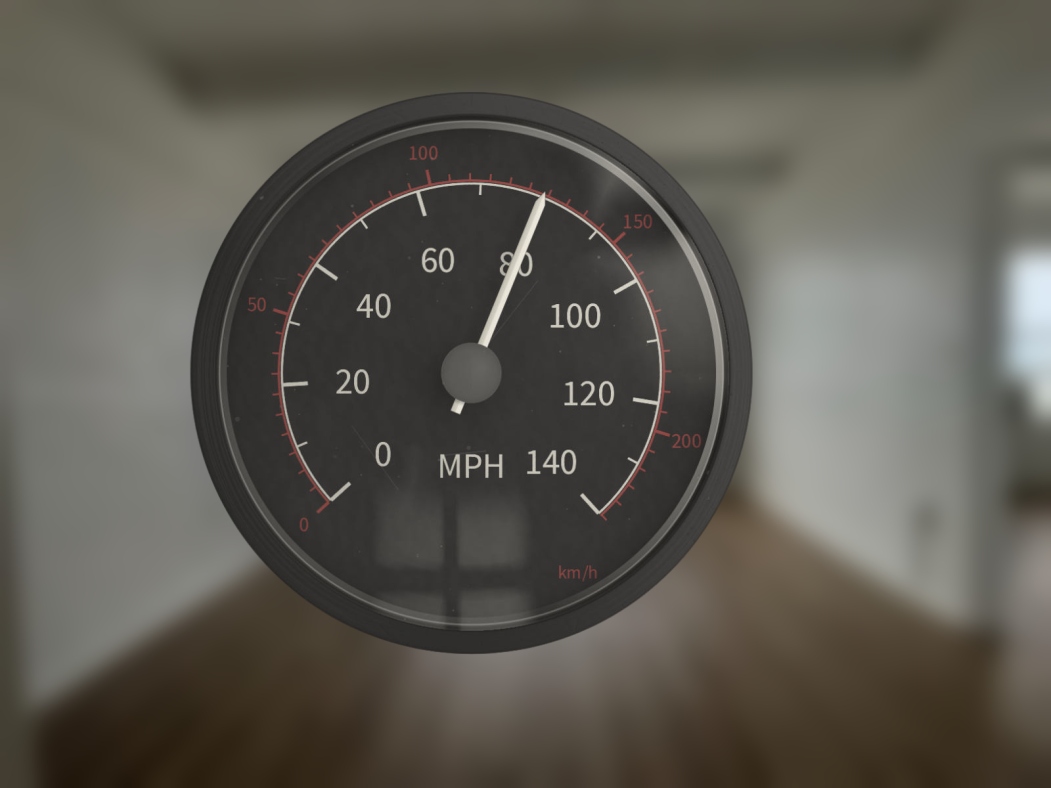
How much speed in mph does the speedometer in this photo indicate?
80 mph
